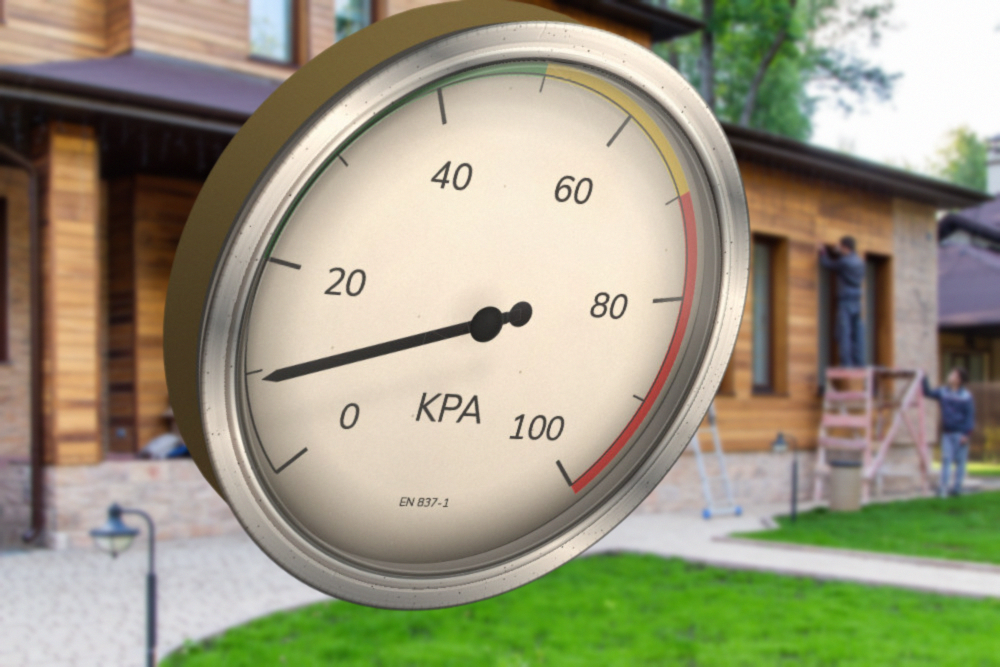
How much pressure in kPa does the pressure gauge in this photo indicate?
10 kPa
